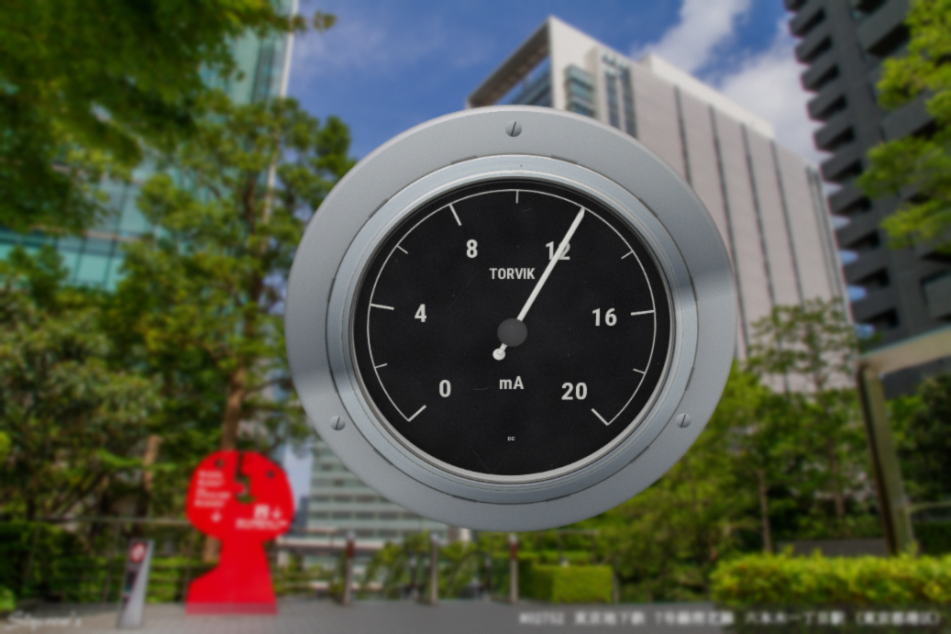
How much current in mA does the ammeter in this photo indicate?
12 mA
